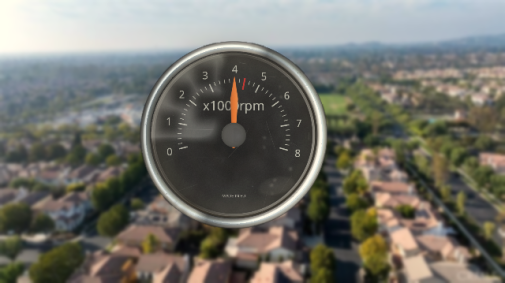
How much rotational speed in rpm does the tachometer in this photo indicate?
4000 rpm
